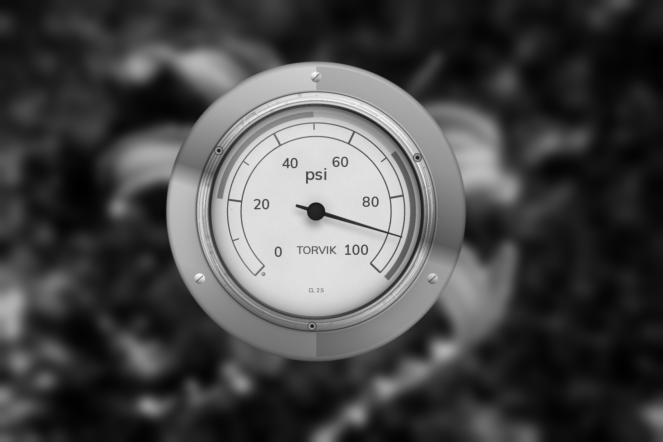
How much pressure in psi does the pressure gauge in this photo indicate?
90 psi
